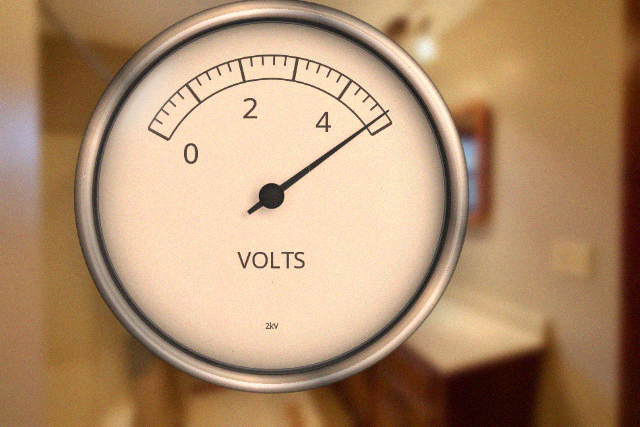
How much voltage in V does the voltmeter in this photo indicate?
4.8 V
